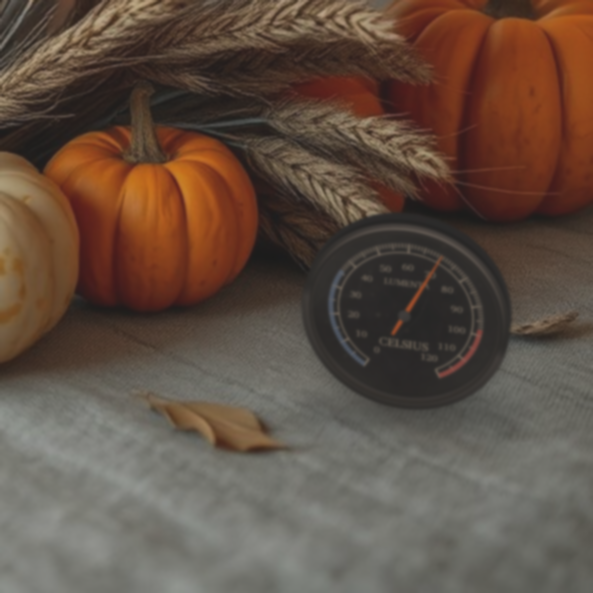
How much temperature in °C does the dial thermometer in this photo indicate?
70 °C
